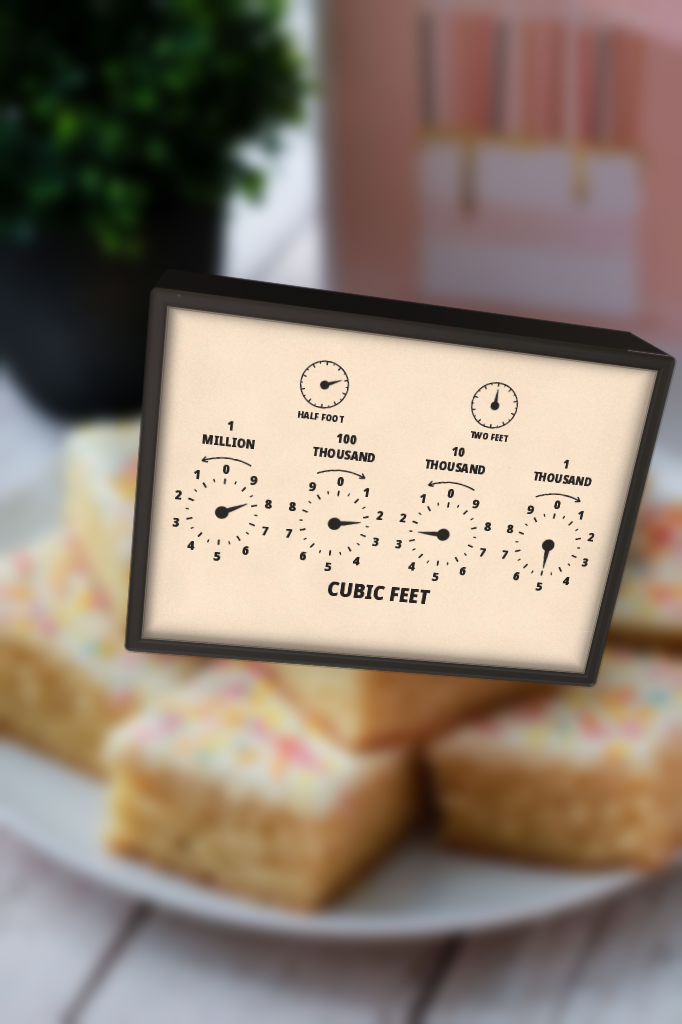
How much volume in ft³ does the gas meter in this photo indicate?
822500 ft³
